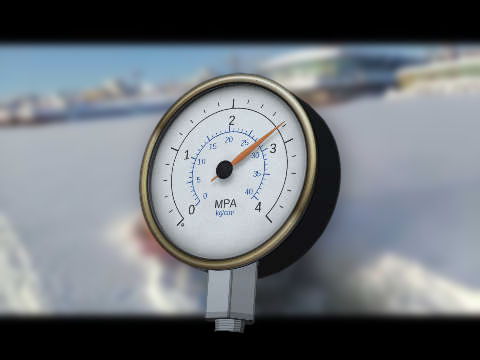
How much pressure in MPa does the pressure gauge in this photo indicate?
2.8 MPa
